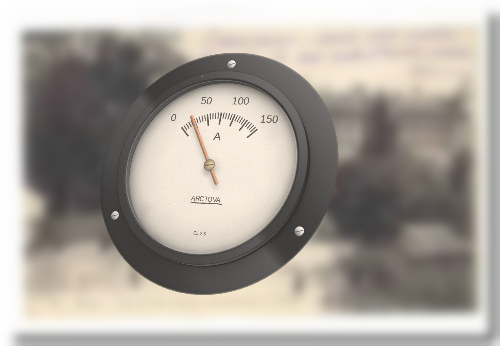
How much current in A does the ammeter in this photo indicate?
25 A
